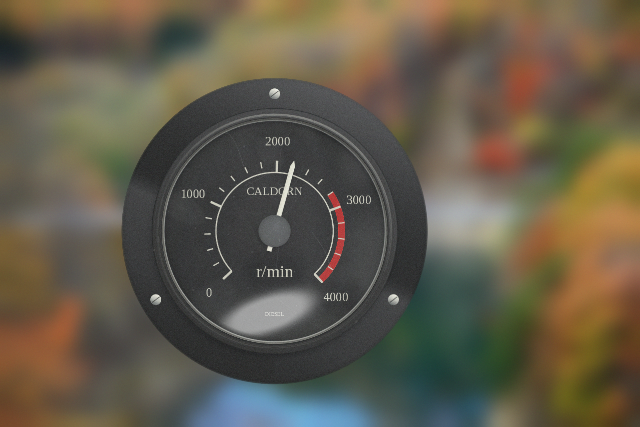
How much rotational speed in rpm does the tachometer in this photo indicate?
2200 rpm
